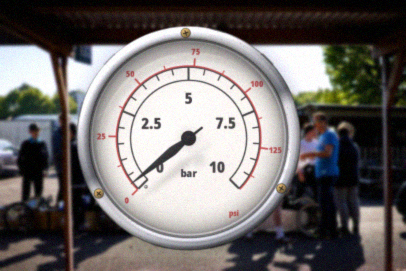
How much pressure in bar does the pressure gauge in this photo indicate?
0.25 bar
